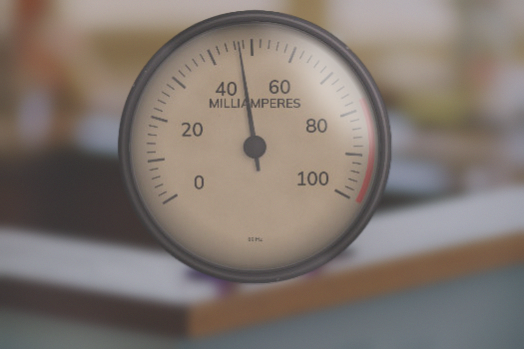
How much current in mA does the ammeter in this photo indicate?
47 mA
